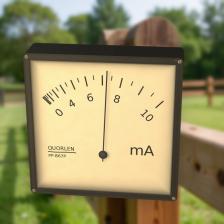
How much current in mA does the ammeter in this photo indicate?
7.25 mA
